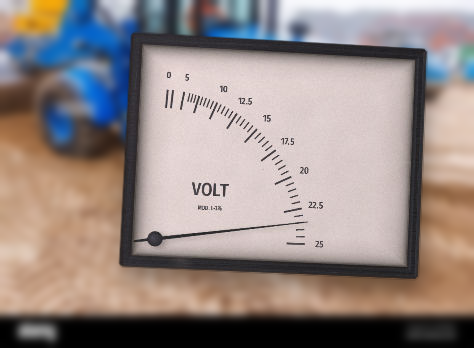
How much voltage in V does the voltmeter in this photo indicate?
23.5 V
